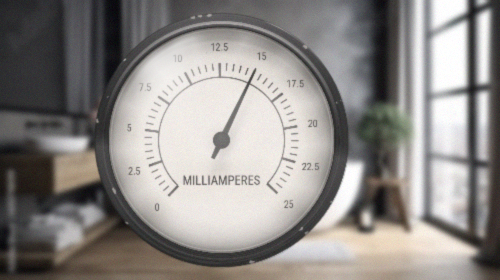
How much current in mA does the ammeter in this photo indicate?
15 mA
